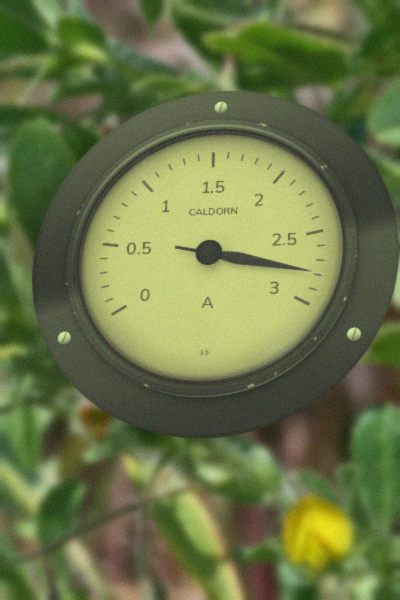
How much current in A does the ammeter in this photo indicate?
2.8 A
